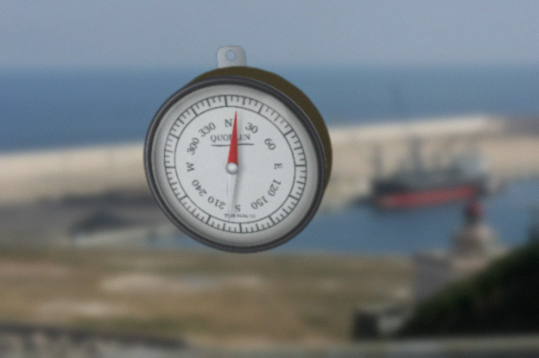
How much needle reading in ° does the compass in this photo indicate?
10 °
